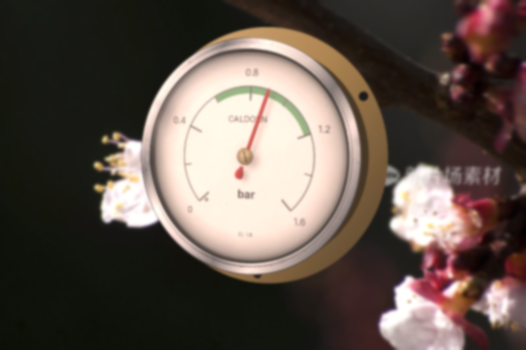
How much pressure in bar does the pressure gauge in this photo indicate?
0.9 bar
